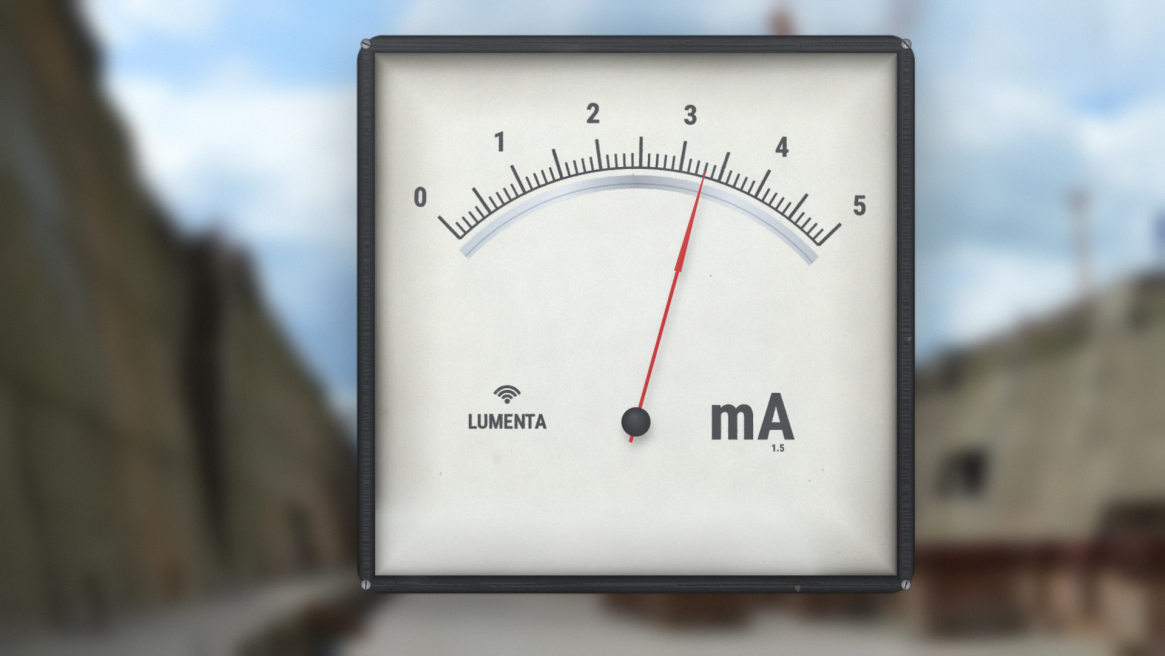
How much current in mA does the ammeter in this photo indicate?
3.3 mA
